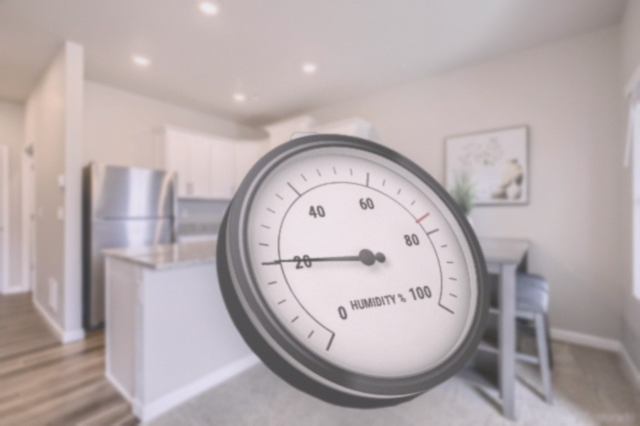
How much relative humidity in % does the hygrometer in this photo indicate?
20 %
